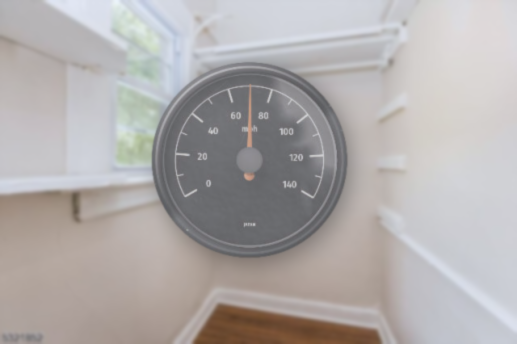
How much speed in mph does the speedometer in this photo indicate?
70 mph
